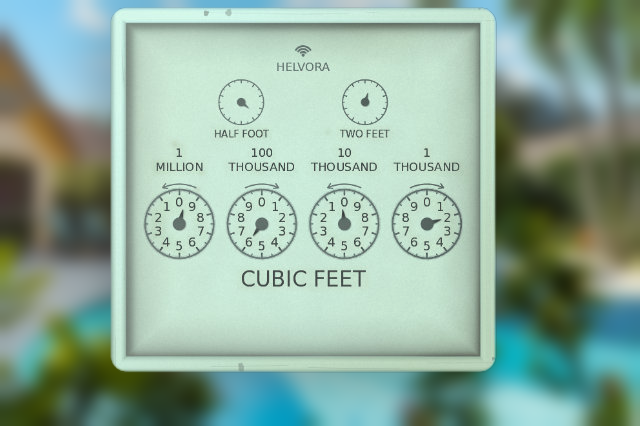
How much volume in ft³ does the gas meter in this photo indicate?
960200 ft³
